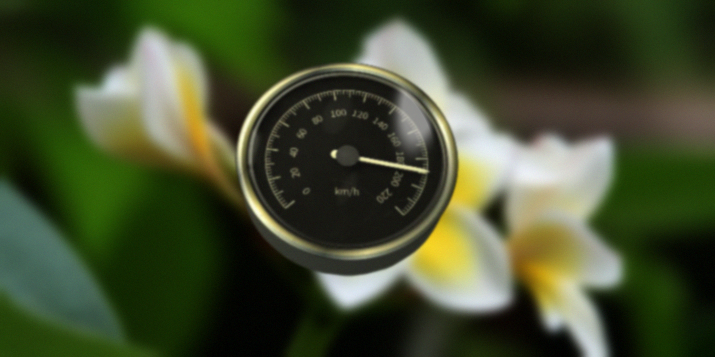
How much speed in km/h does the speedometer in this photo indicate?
190 km/h
